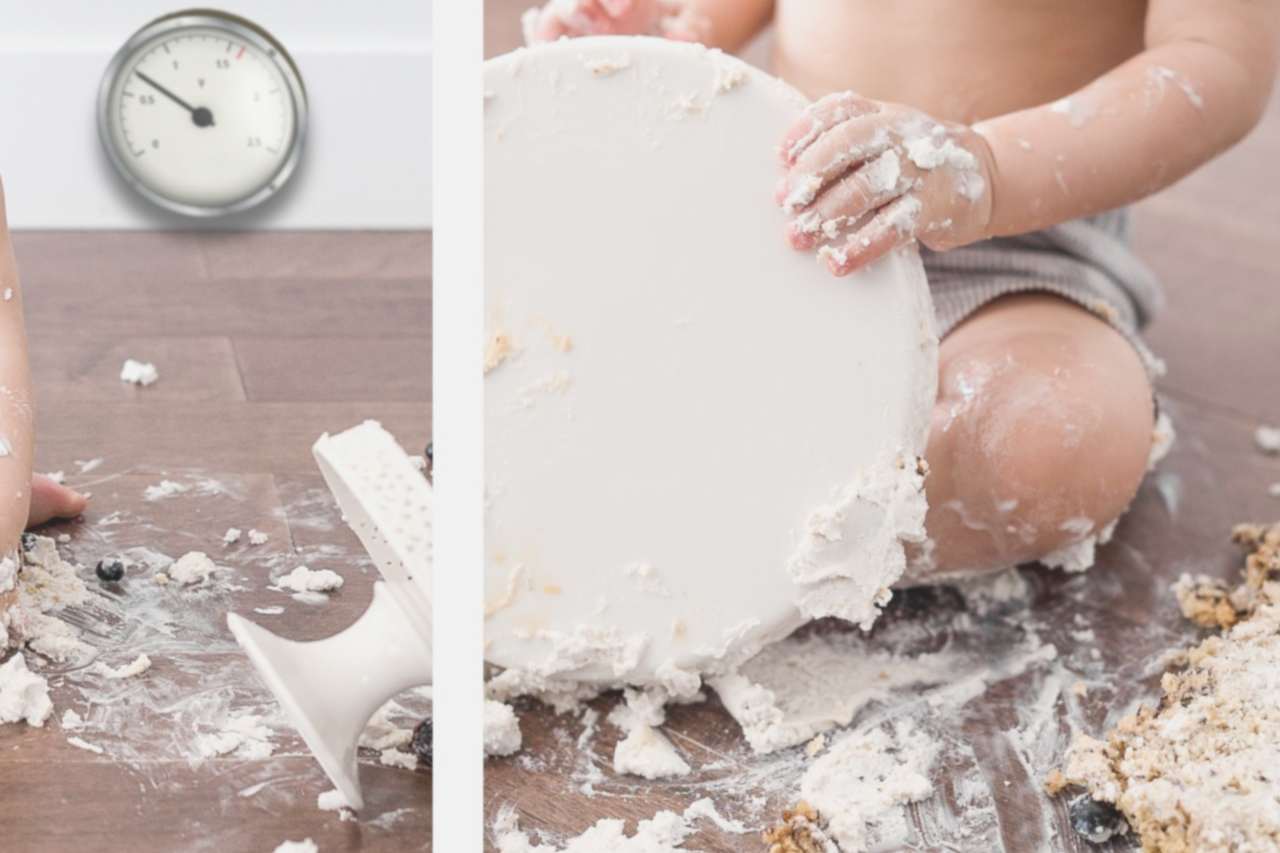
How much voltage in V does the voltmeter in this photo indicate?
0.7 V
